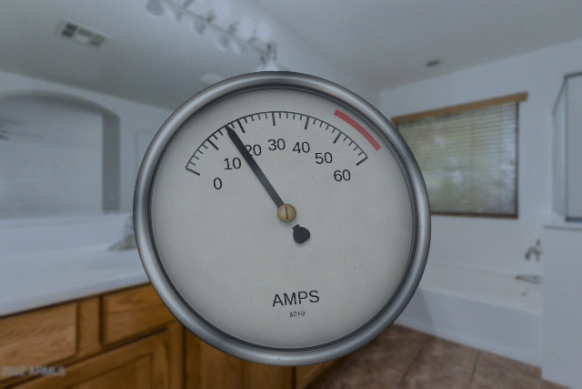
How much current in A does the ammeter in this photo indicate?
16 A
